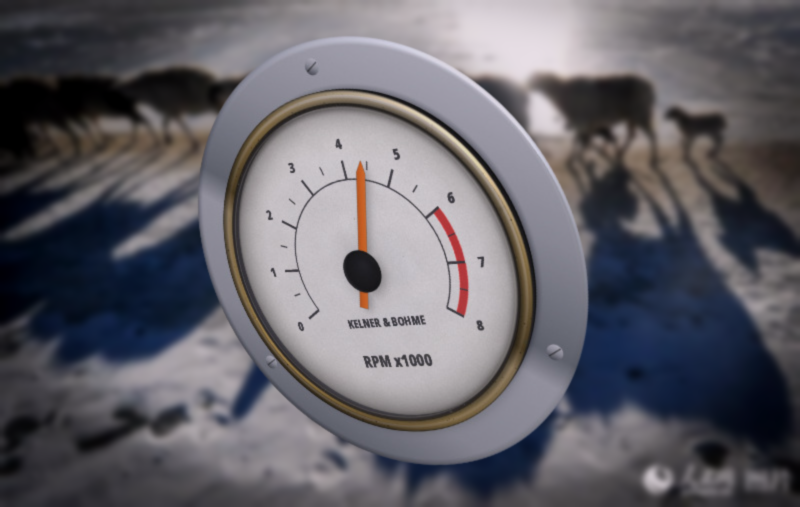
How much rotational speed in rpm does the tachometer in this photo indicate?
4500 rpm
